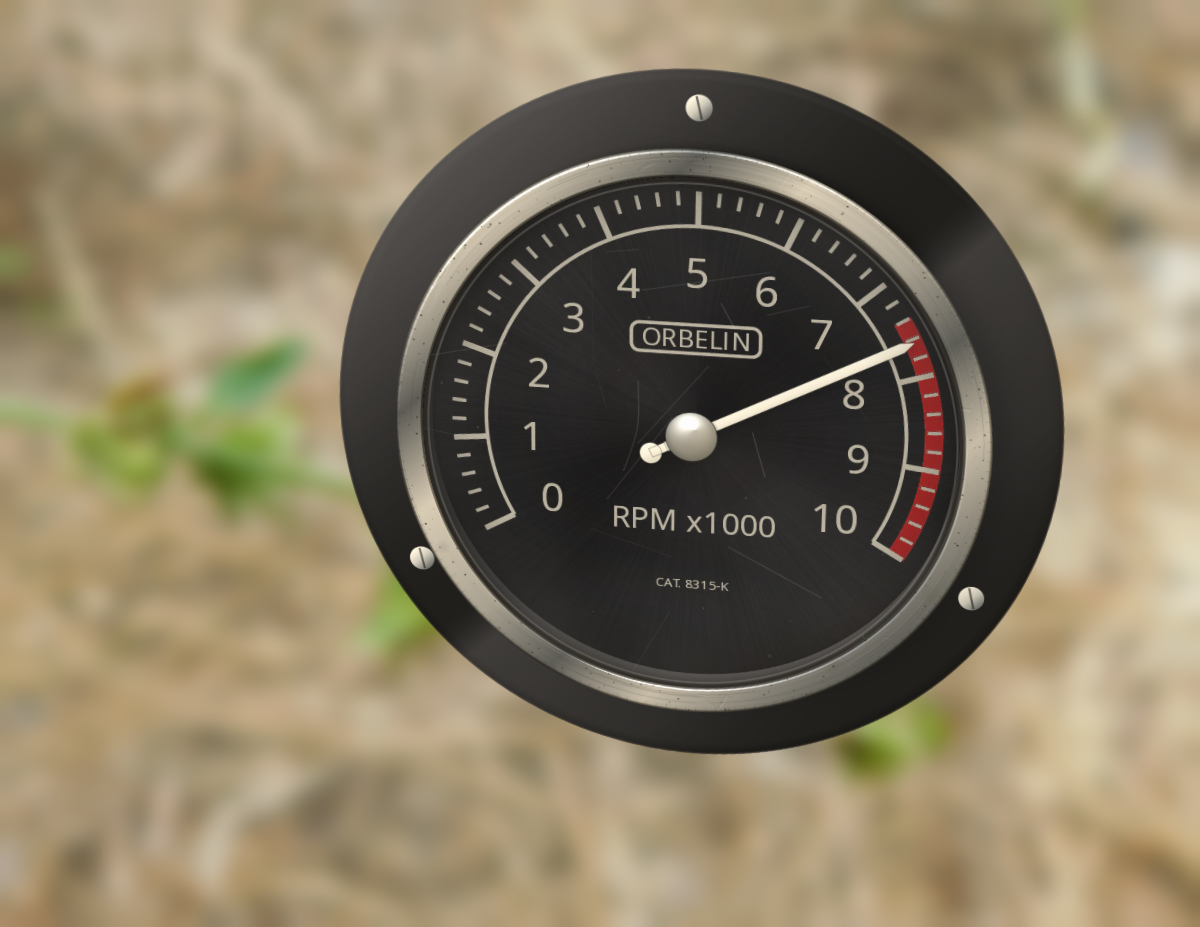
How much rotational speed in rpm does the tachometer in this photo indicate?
7600 rpm
